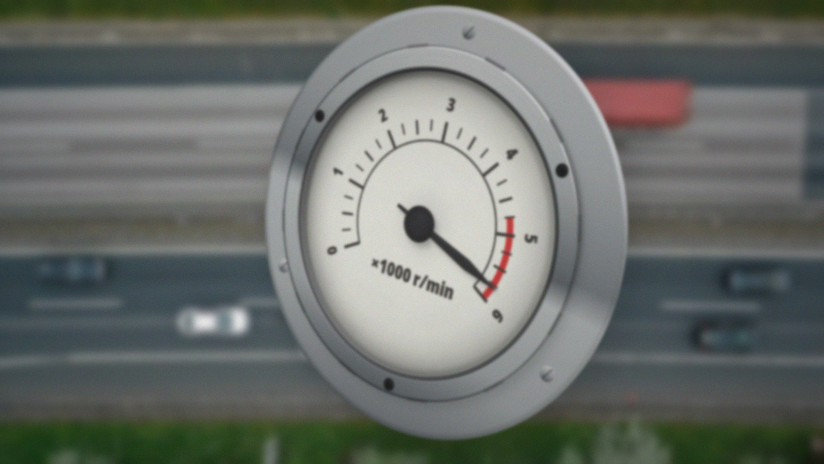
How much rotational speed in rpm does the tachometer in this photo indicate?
5750 rpm
